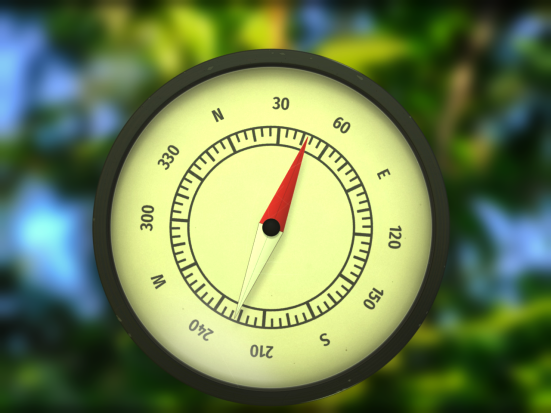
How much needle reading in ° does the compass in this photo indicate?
47.5 °
